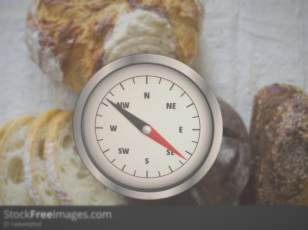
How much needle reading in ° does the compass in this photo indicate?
127.5 °
